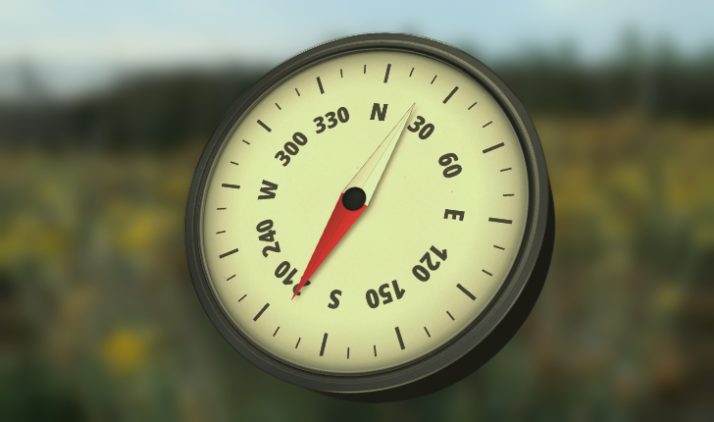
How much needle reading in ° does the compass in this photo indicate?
200 °
